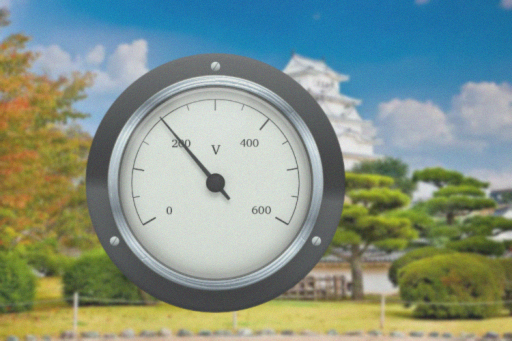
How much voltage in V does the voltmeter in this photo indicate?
200 V
